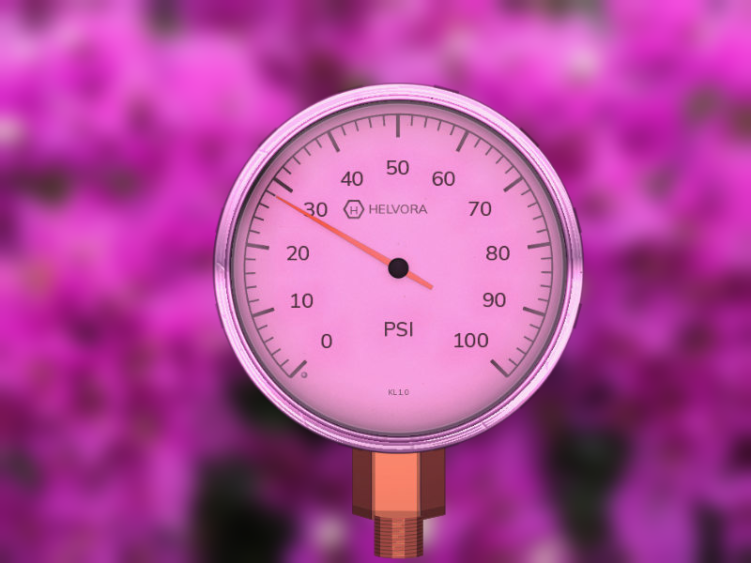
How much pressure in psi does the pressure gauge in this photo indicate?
28 psi
